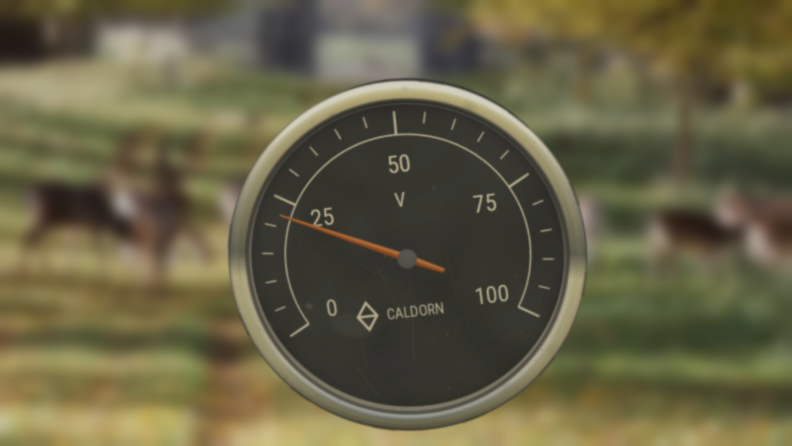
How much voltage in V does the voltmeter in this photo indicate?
22.5 V
